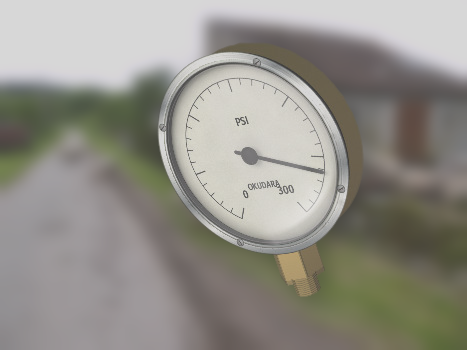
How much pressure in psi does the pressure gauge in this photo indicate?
260 psi
